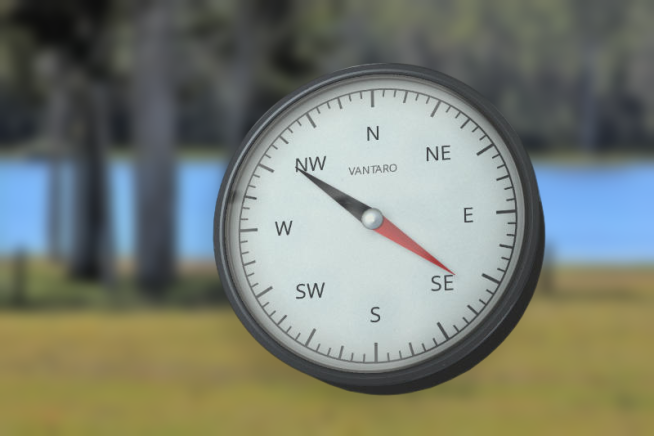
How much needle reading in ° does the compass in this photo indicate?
127.5 °
